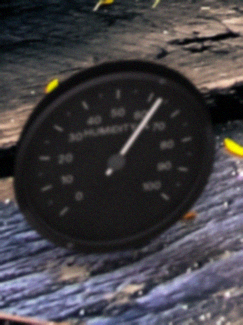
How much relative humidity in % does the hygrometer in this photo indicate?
62.5 %
